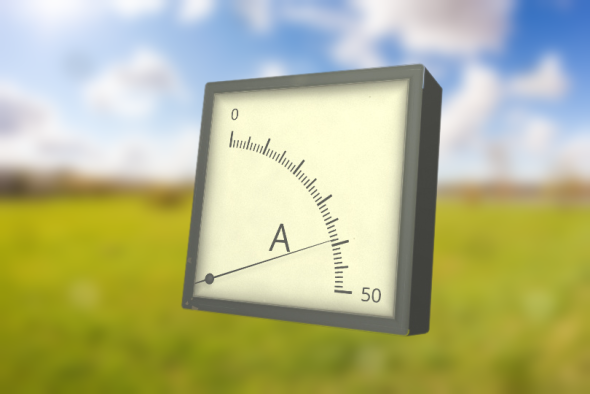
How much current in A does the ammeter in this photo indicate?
39 A
